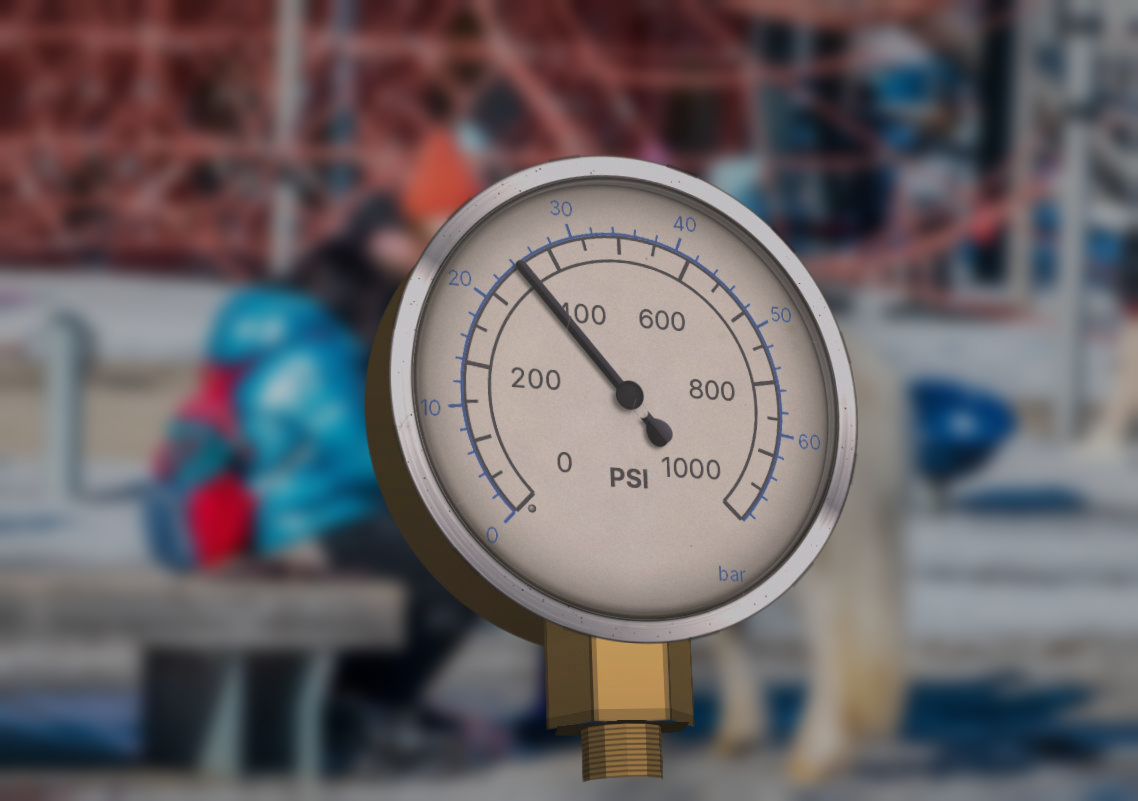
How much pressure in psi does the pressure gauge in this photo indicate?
350 psi
